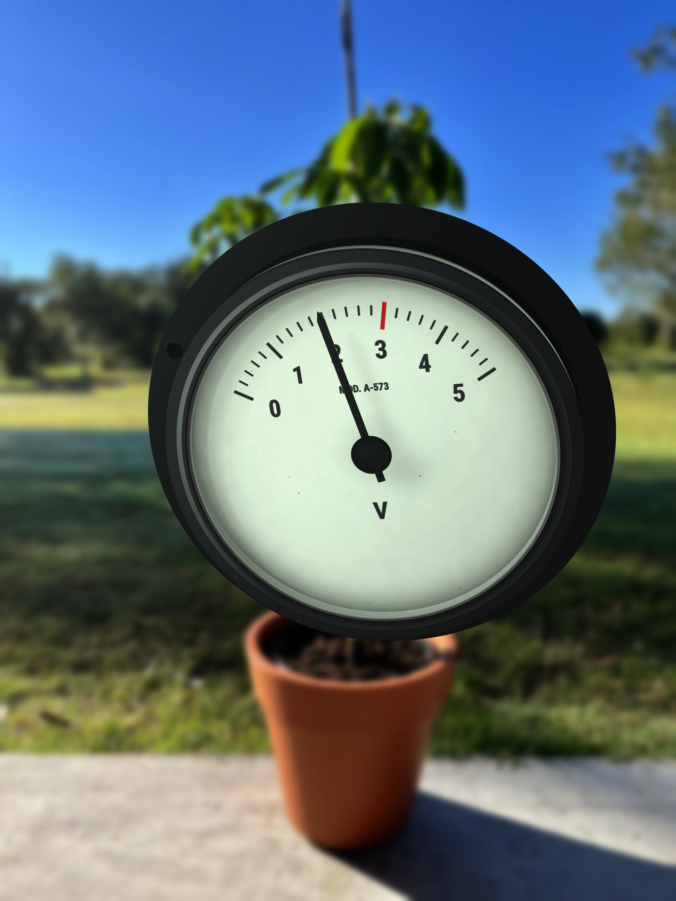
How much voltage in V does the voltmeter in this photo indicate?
2 V
